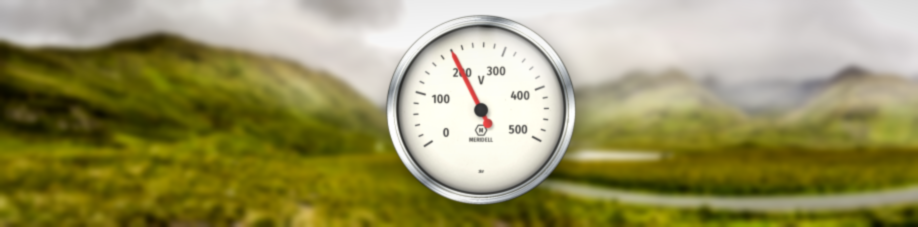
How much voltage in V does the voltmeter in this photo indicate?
200 V
